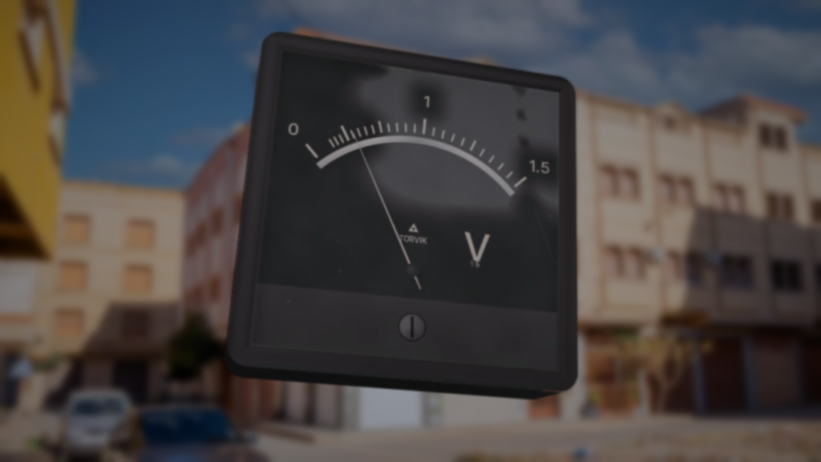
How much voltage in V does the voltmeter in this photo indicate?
0.55 V
